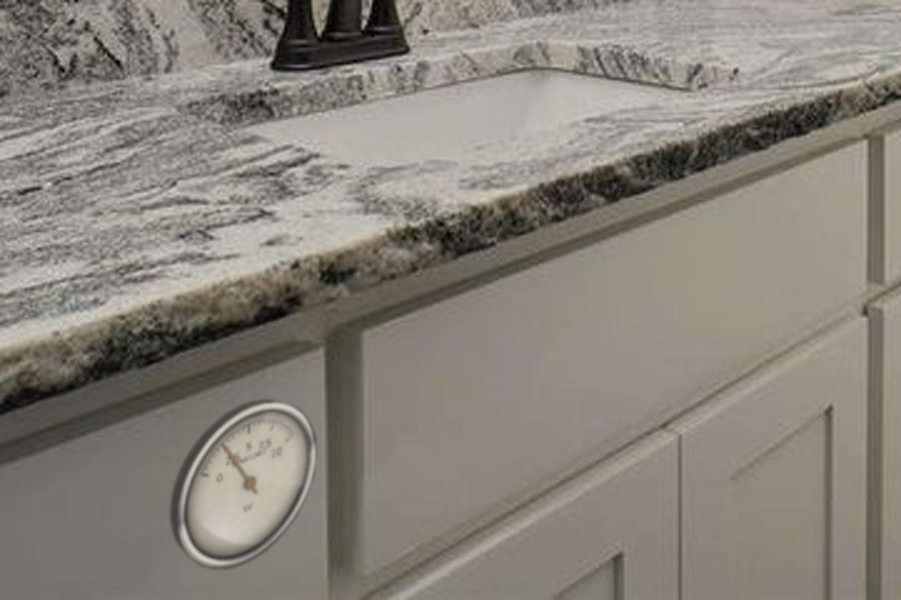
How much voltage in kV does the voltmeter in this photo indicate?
2.5 kV
